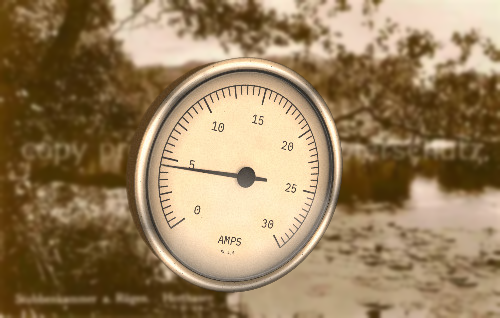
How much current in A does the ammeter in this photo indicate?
4.5 A
